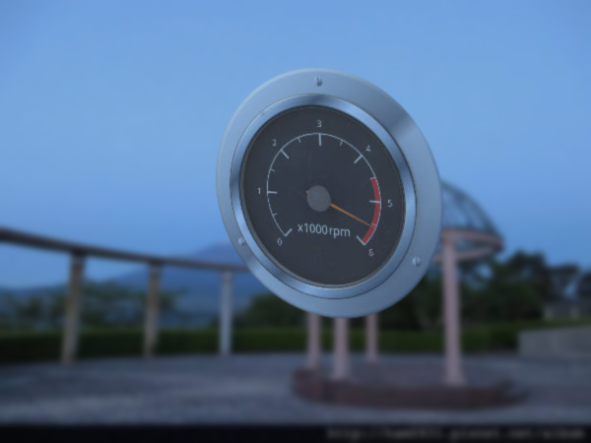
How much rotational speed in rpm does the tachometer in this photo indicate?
5500 rpm
